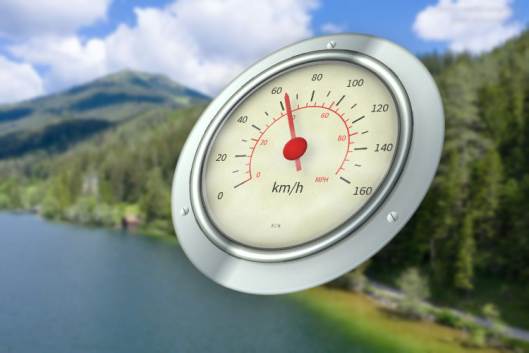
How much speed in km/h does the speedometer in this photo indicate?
65 km/h
